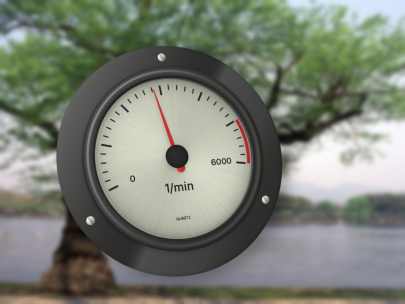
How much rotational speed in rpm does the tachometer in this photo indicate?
2800 rpm
